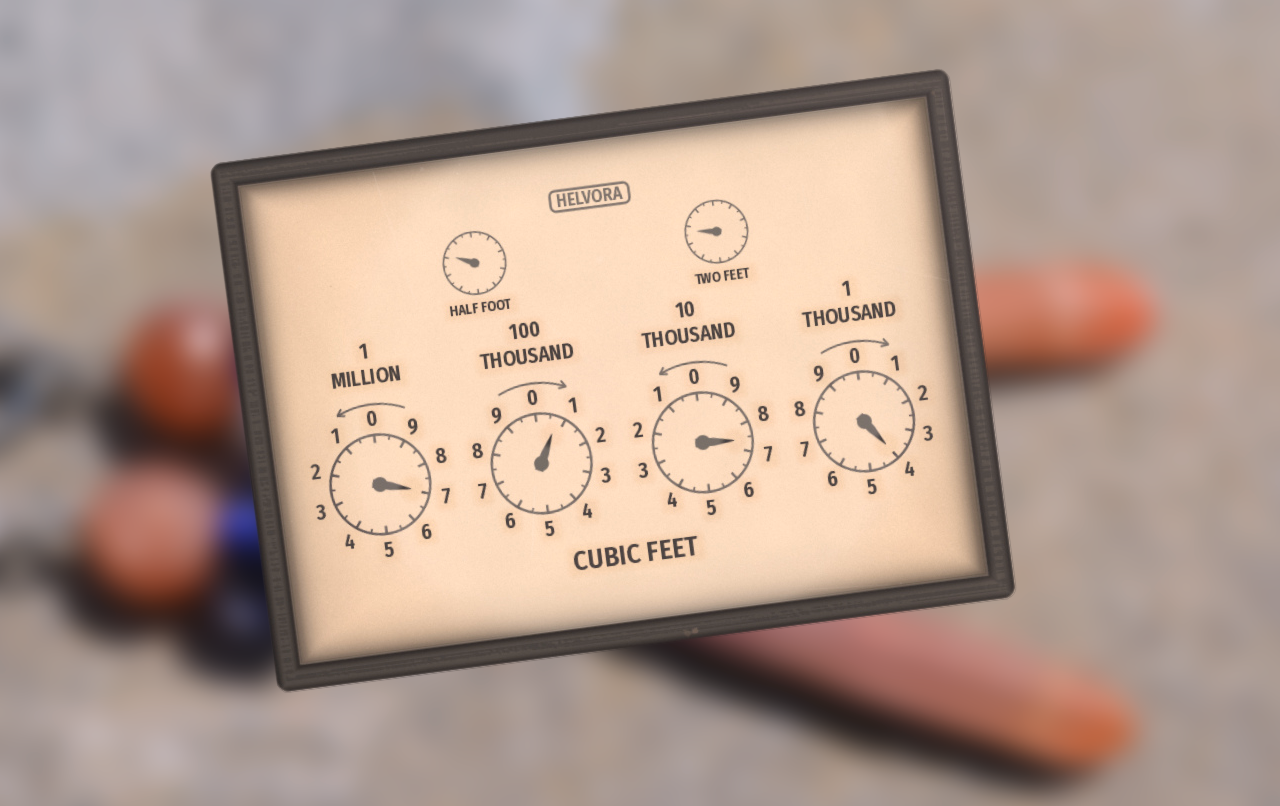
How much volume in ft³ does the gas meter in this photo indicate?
707400 ft³
